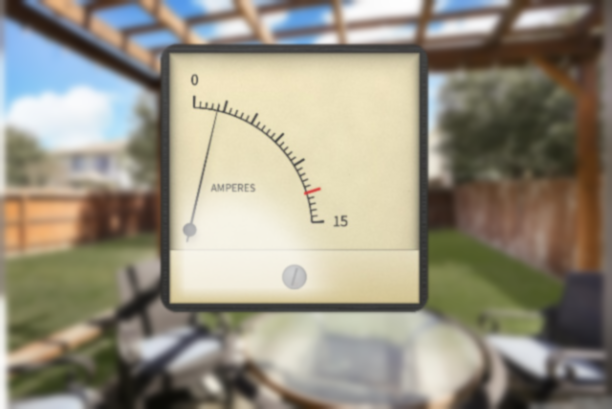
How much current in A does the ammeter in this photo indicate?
2 A
